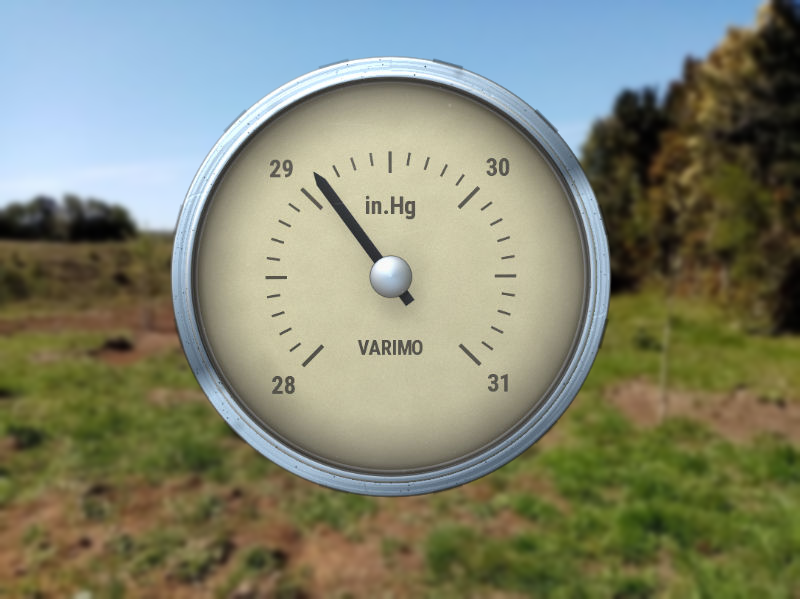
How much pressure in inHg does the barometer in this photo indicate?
29.1 inHg
